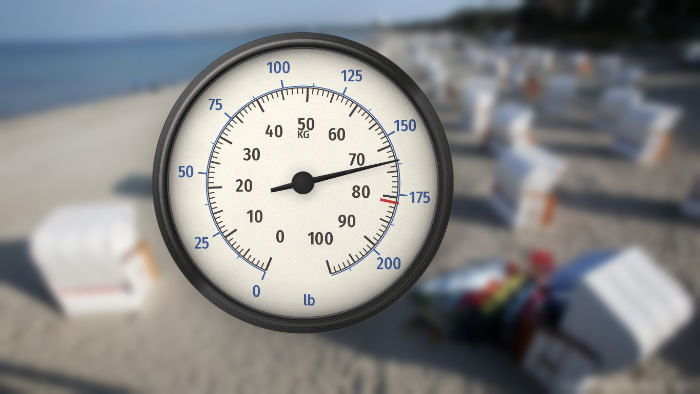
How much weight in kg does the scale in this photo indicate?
73 kg
